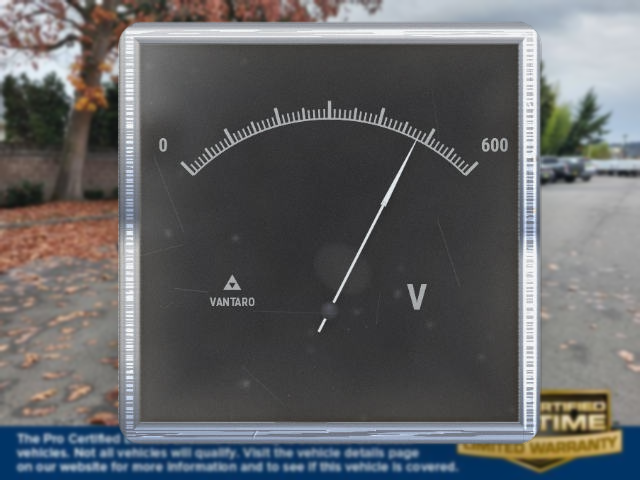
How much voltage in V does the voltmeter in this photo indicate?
480 V
